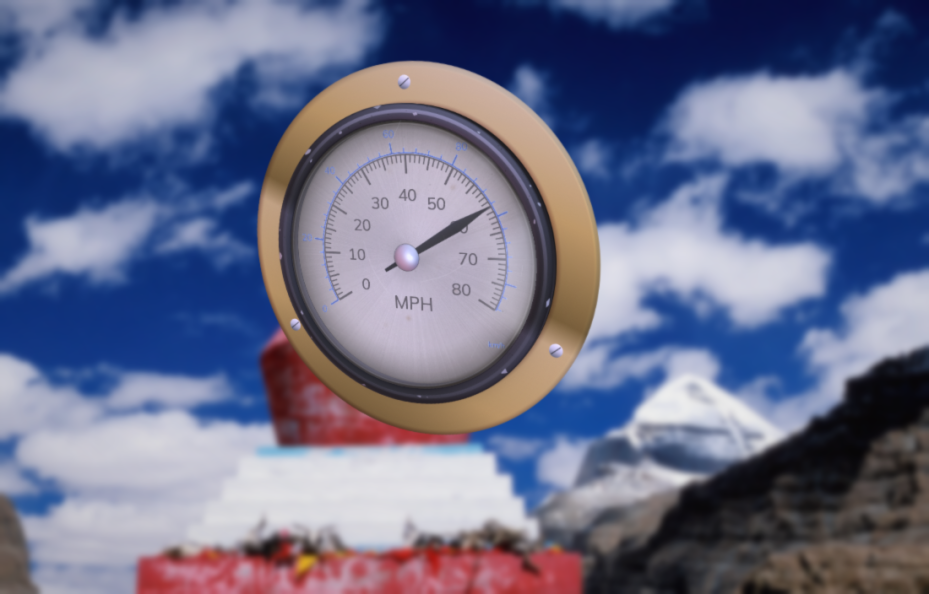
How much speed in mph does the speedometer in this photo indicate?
60 mph
